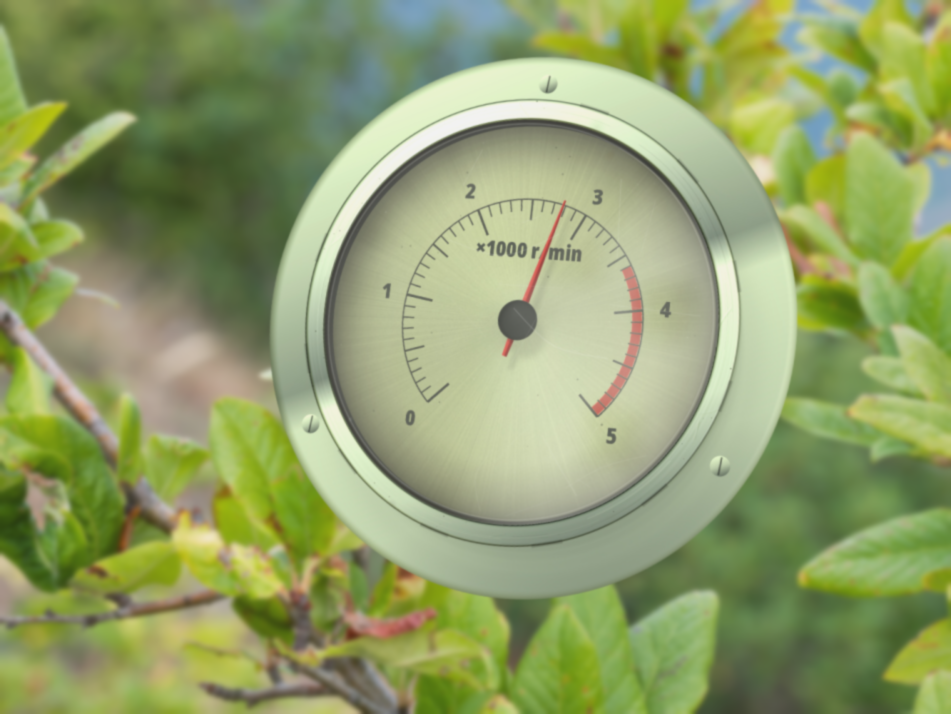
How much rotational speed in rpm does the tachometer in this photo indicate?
2800 rpm
